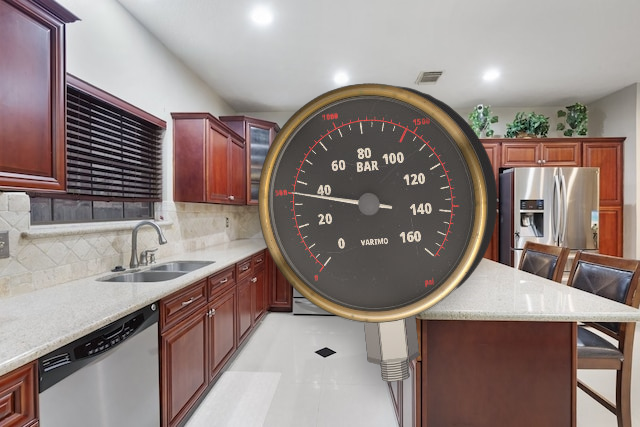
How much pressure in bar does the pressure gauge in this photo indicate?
35 bar
